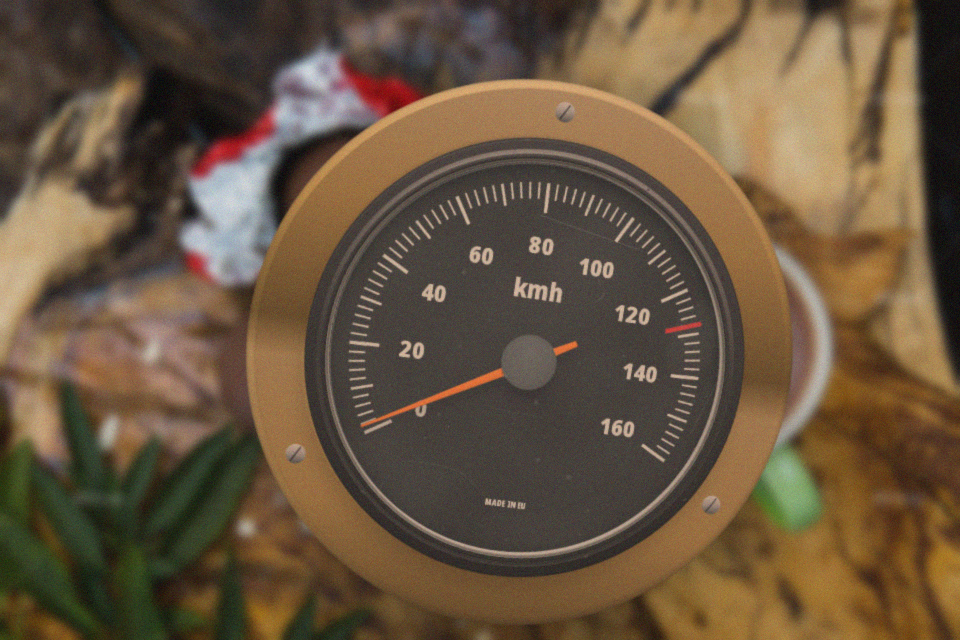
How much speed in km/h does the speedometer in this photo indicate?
2 km/h
